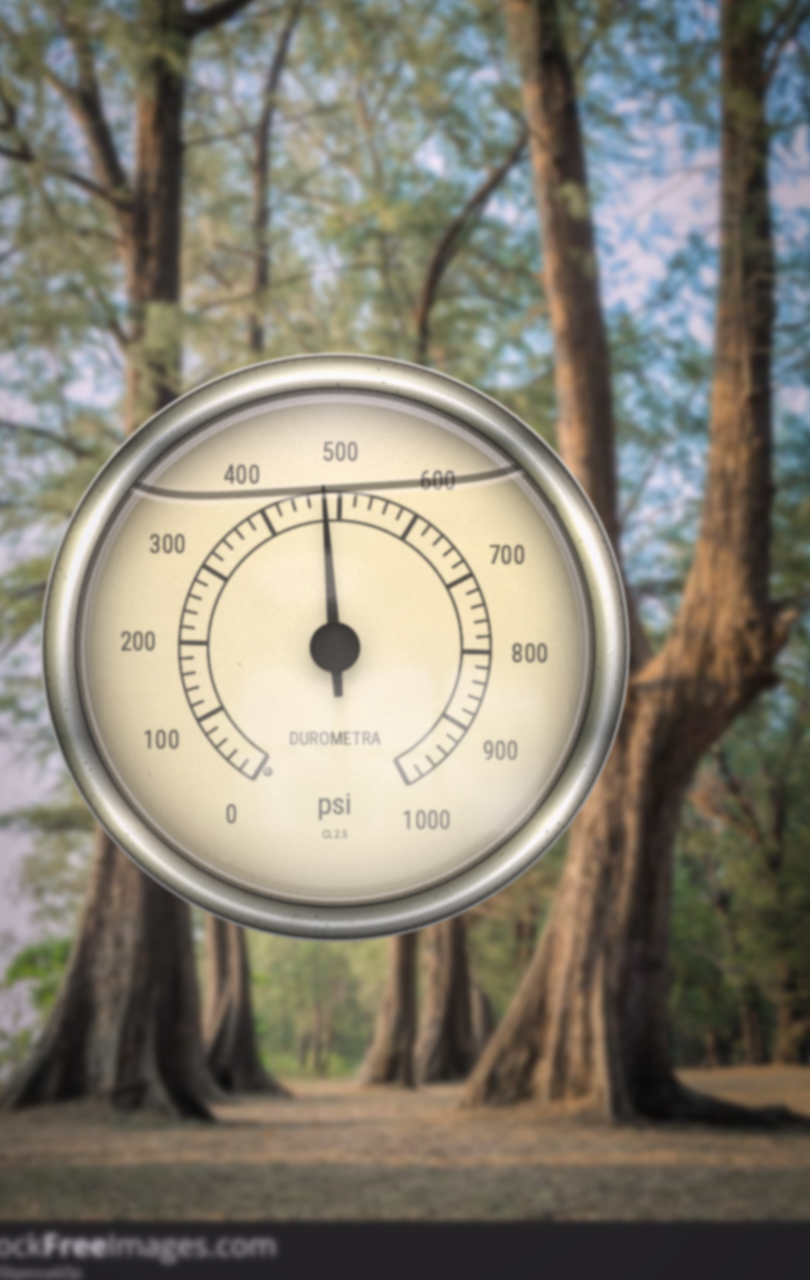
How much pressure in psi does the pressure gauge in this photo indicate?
480 psi
